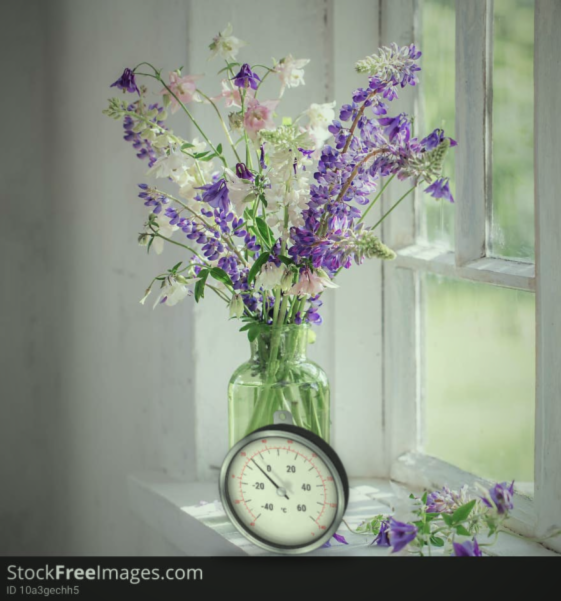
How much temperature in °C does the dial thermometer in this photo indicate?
-5 °C
